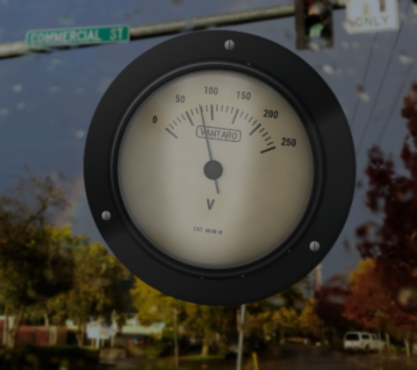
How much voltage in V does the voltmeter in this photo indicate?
80 V
